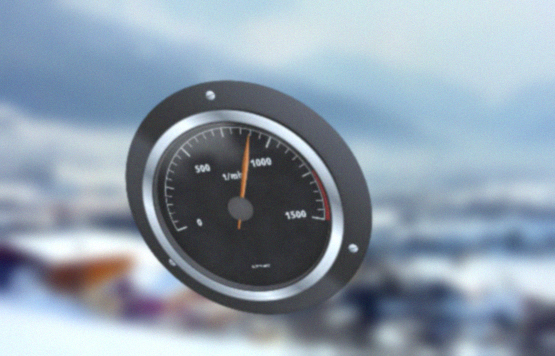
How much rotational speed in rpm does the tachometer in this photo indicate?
900 rpm
